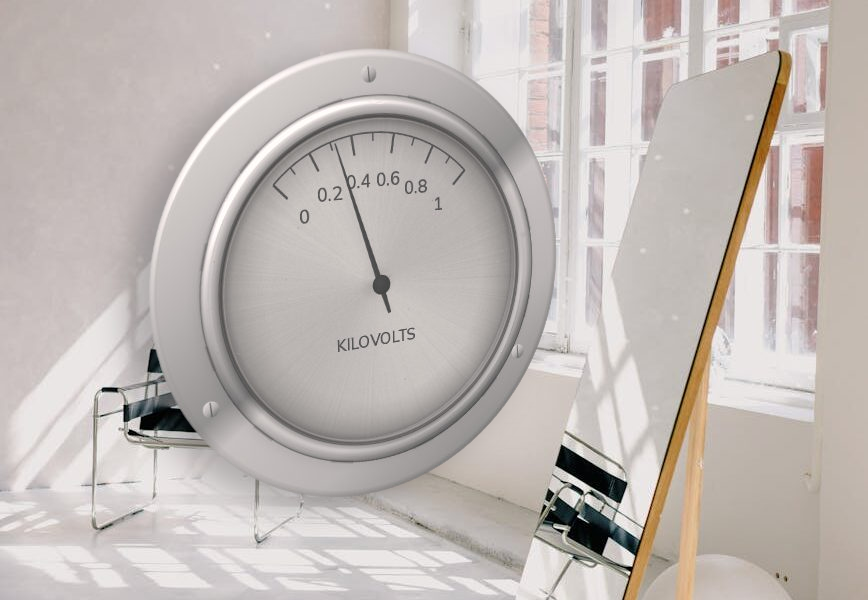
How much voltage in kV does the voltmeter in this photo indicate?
0.3 kV
